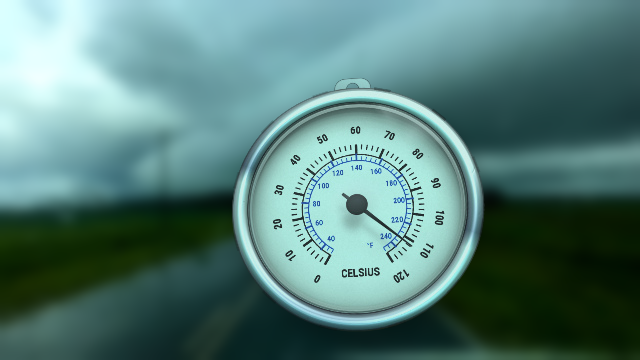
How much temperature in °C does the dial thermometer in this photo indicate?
112 °C
